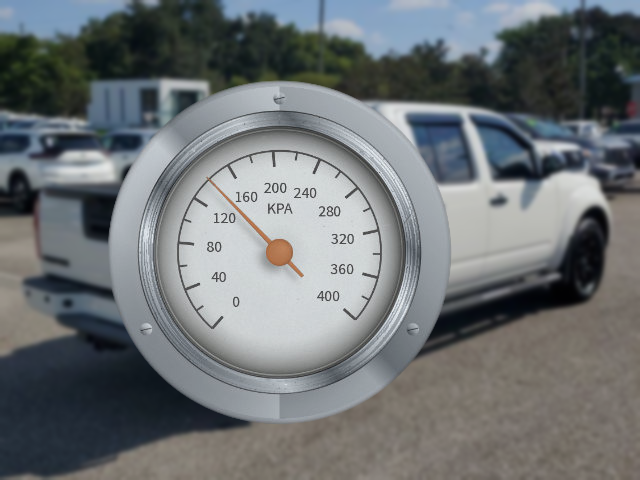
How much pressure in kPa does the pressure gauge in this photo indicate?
140 kPa
